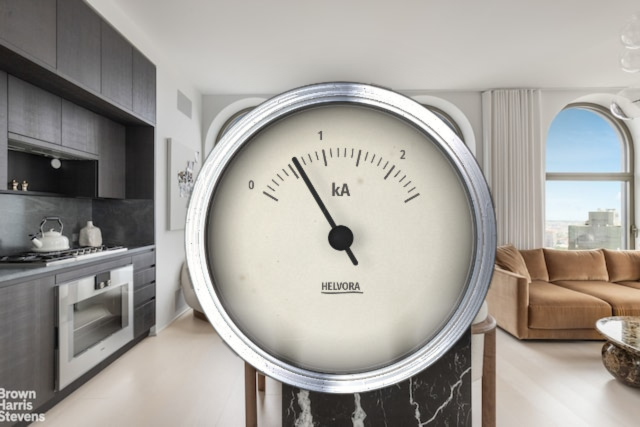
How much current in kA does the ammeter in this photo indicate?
0.6 kA
